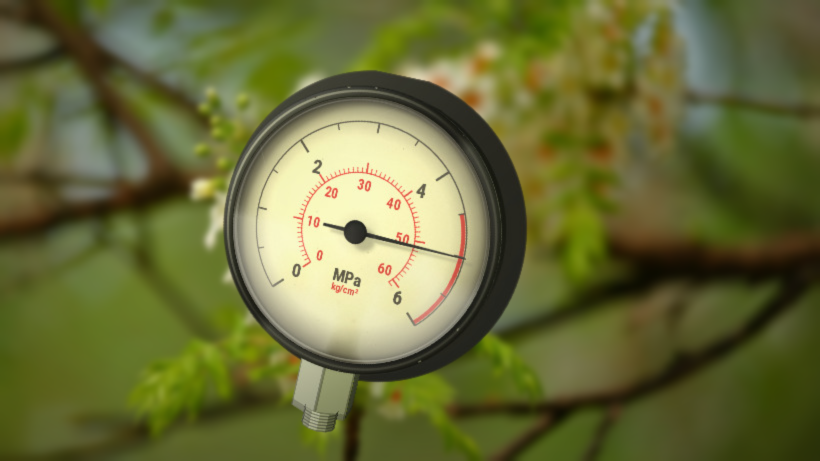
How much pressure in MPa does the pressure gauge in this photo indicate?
5 MPa
